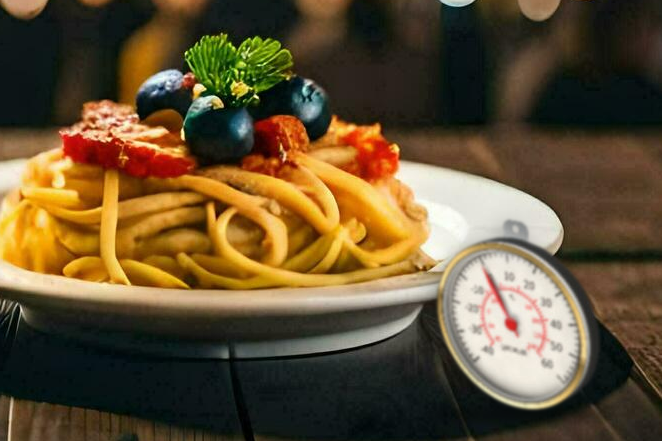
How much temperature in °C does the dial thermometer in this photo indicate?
0 °C
